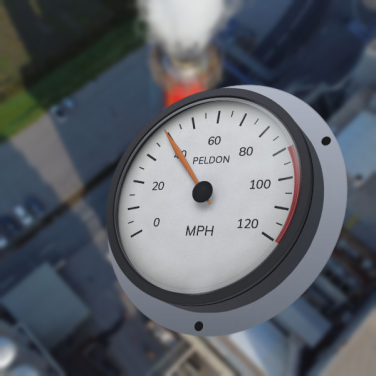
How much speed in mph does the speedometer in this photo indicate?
40 mph
